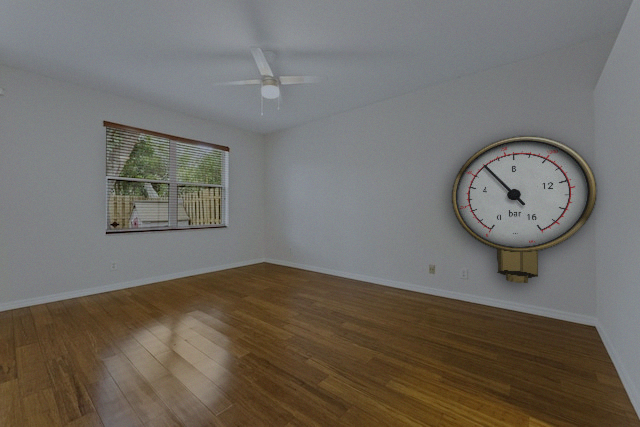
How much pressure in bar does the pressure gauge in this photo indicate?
6 bar
